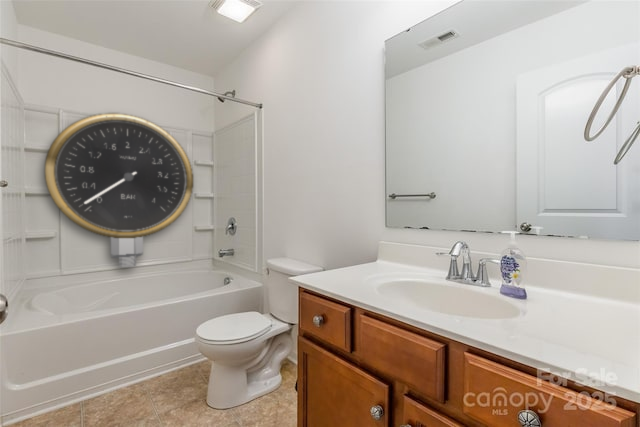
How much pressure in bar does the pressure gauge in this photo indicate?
0.1 bar
